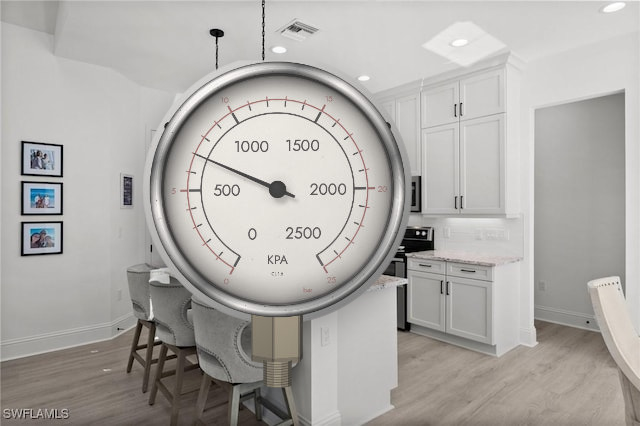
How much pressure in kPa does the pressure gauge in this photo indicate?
700 kPa
